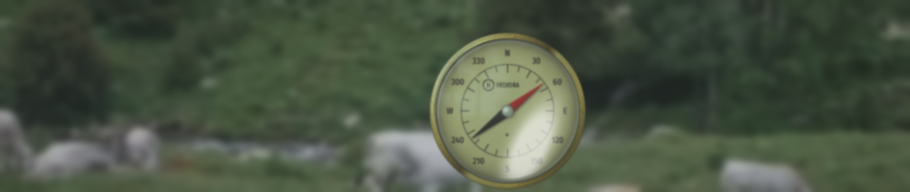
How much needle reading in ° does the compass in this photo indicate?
52.5 °
